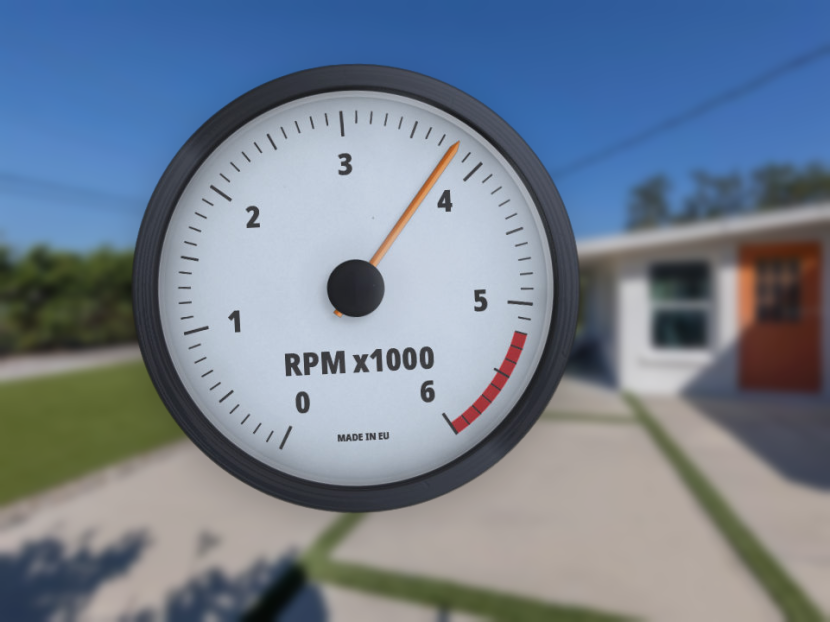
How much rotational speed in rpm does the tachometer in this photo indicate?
3800 rpm
